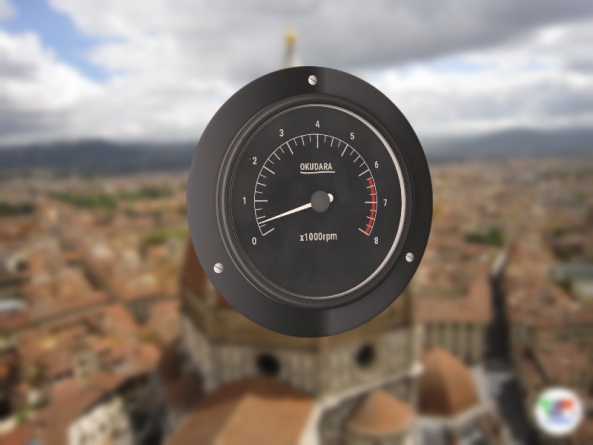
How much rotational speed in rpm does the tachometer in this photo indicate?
375 rpm
